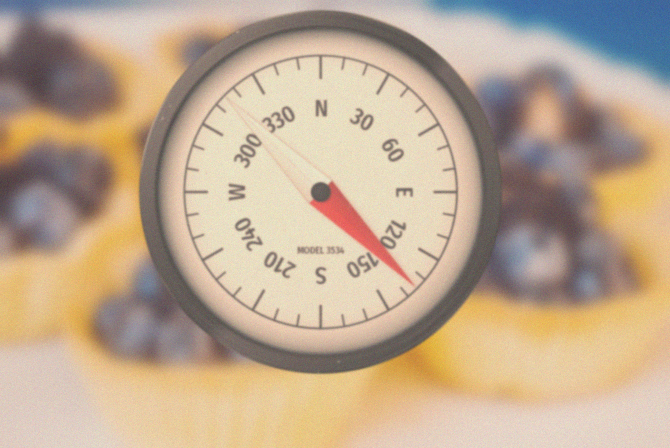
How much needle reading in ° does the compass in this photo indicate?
135 °
